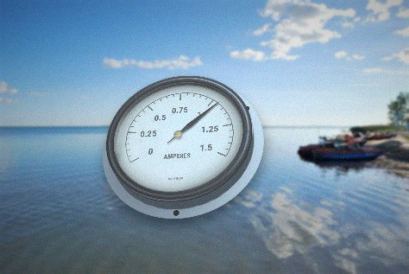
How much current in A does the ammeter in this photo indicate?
1.05 A
